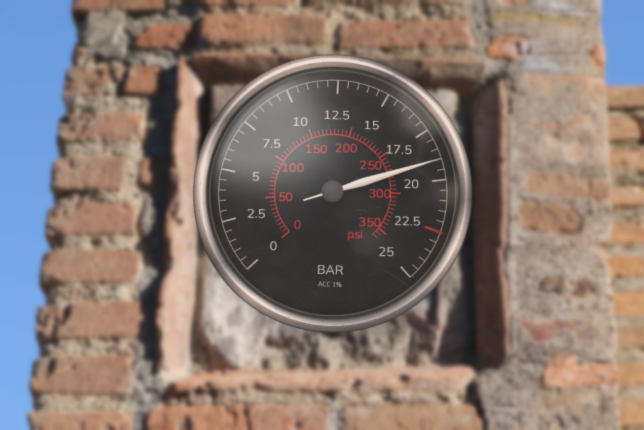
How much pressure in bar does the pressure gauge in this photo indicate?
19 bar
